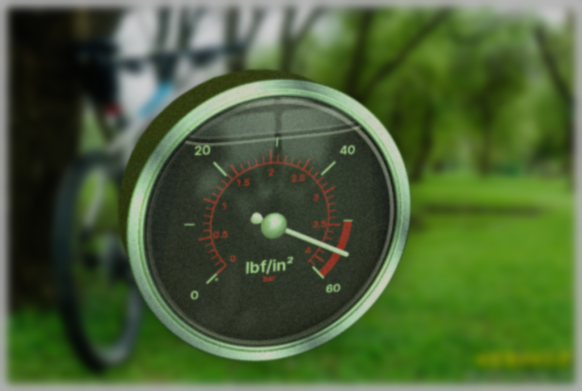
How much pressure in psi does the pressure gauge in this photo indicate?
55 psi
